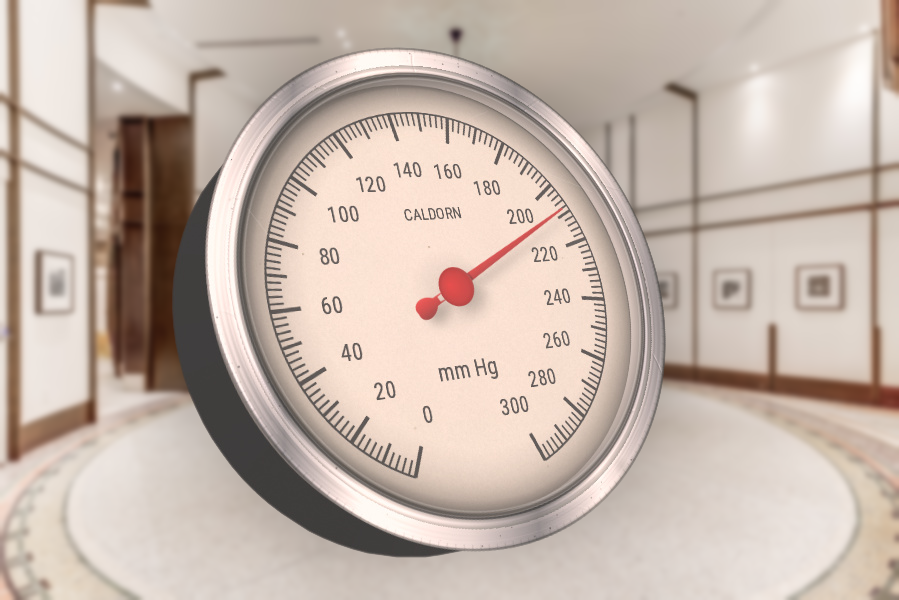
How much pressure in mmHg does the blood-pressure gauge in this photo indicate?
208 mmHg
